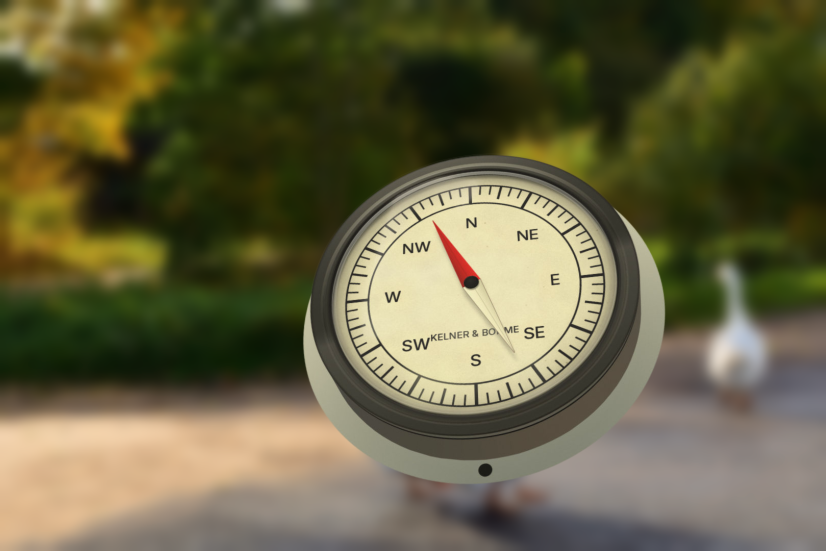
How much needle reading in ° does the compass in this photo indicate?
335 °
